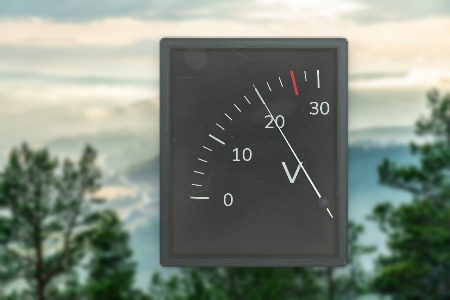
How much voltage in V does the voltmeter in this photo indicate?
20 V
